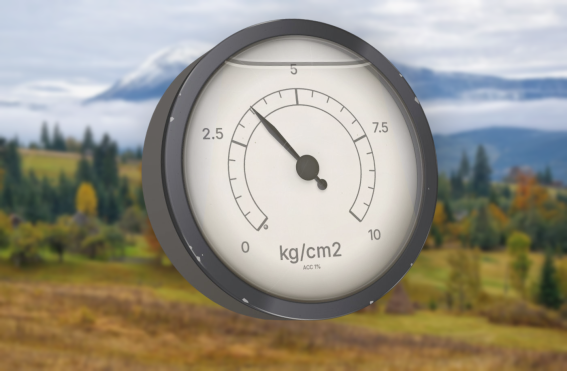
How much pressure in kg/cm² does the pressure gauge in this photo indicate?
3.5 kg/cm²
